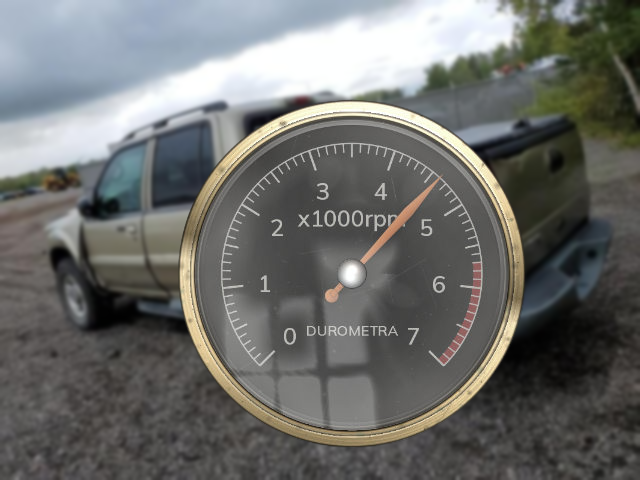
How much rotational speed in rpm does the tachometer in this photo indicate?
4600 rpm
